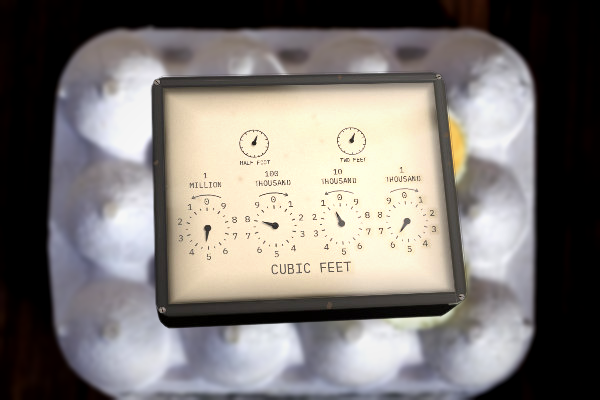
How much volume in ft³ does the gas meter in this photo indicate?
480600 ft³
